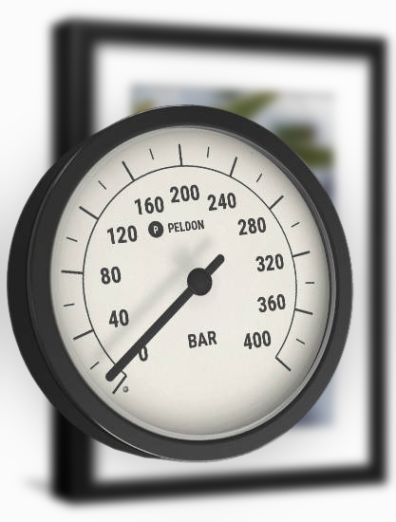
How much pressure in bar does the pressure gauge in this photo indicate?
10 bar
